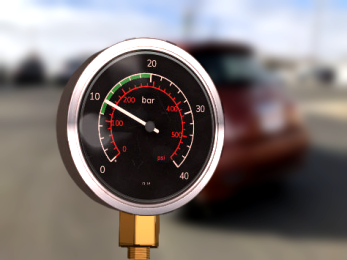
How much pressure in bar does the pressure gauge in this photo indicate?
10 bar
